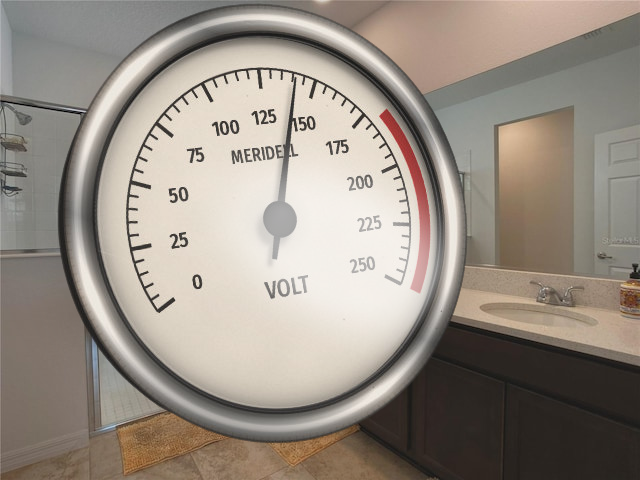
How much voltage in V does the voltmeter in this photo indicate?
140 V
